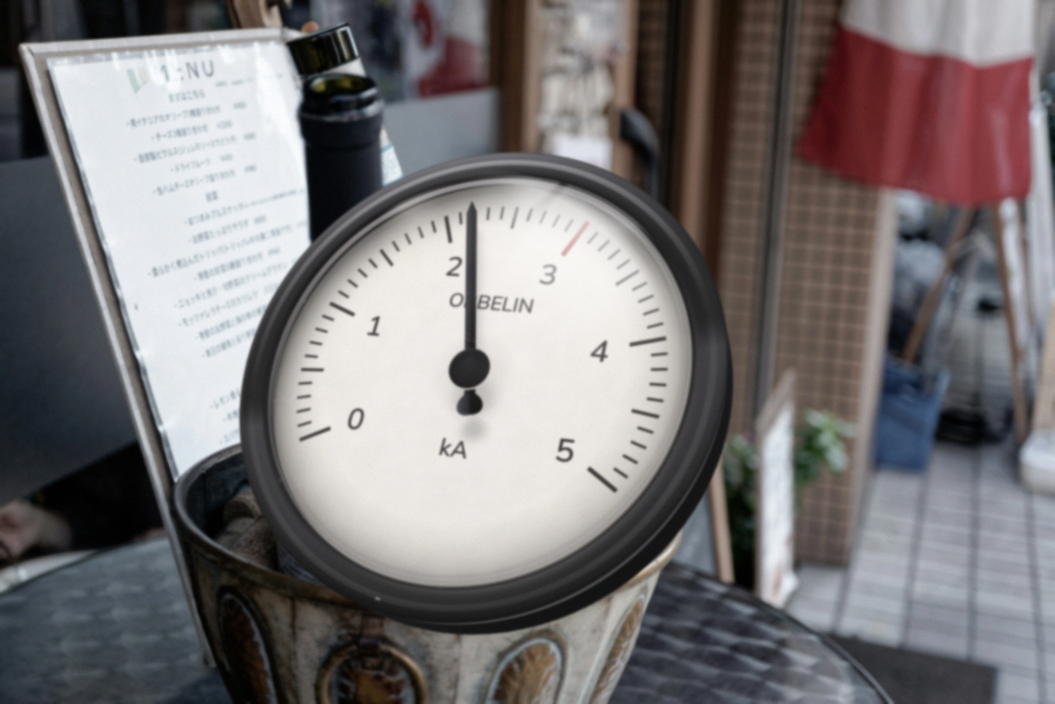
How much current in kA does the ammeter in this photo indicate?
2.2 kA
